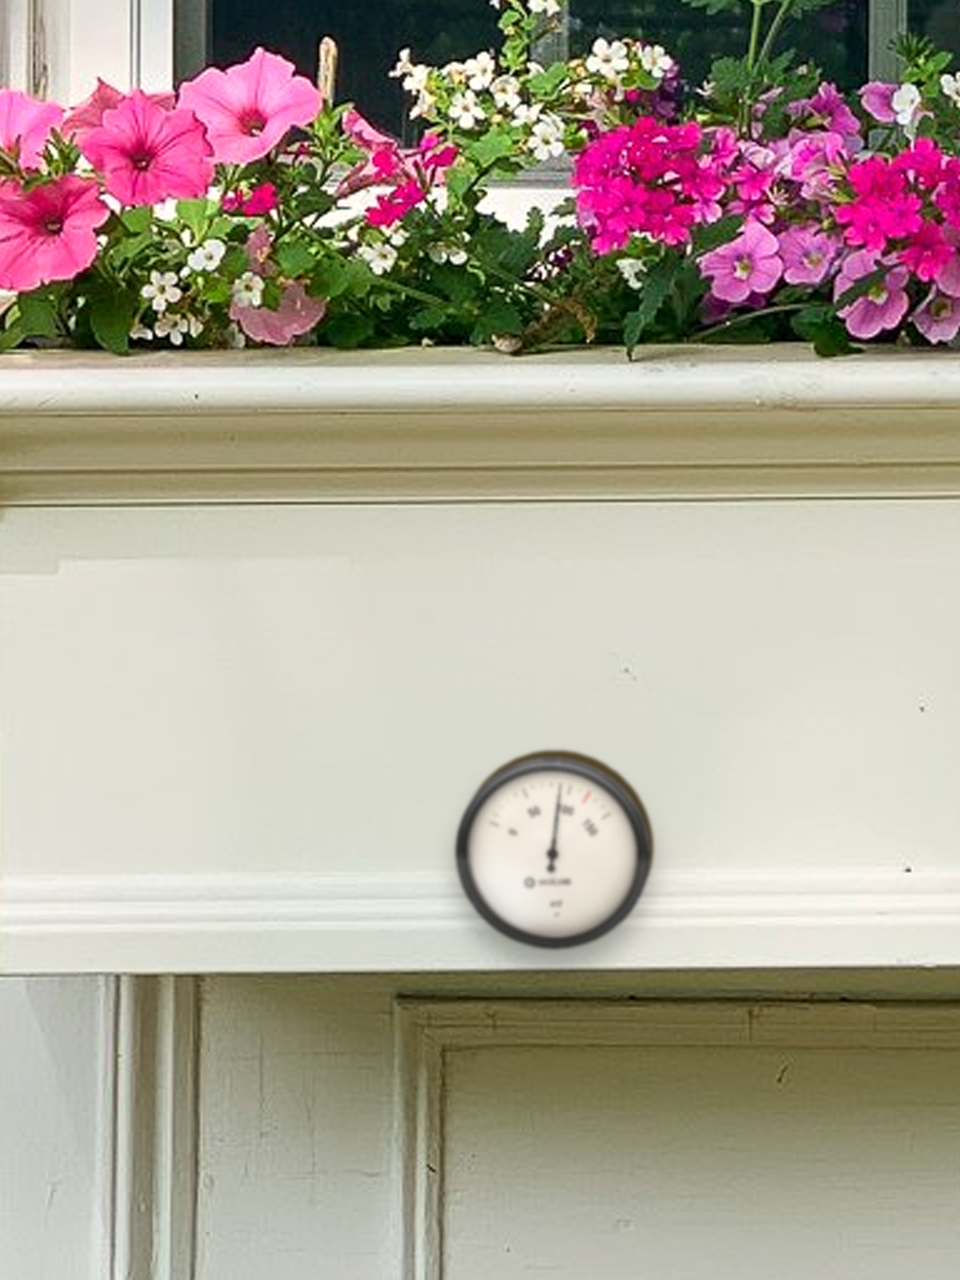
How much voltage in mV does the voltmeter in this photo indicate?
90 mV
